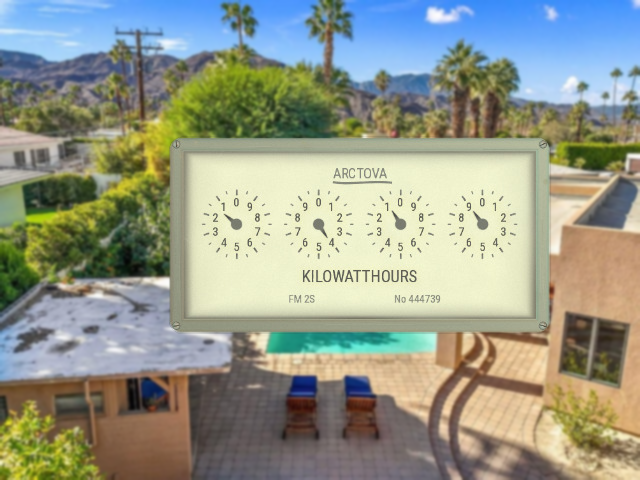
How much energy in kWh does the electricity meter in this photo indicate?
1409 kWh
